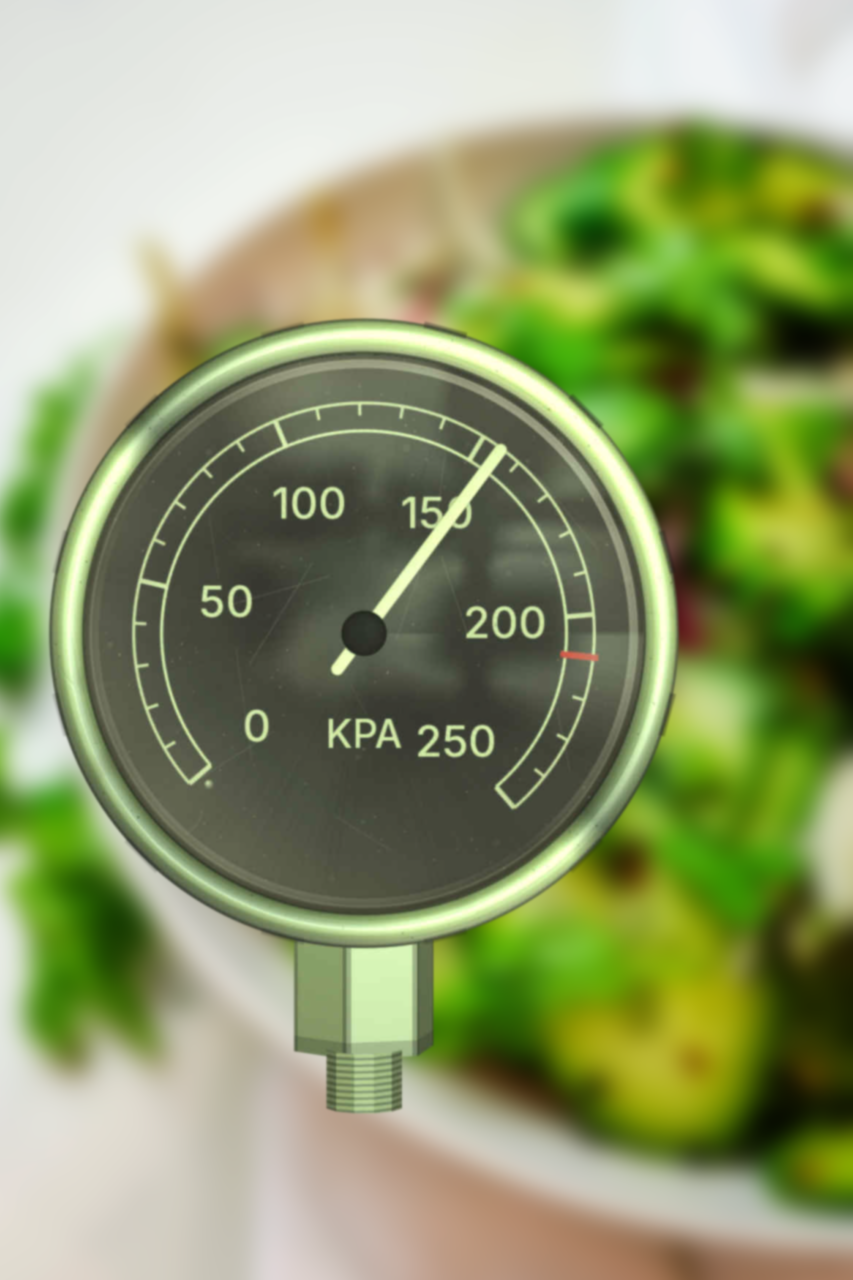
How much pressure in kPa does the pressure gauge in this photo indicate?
155 kPa
